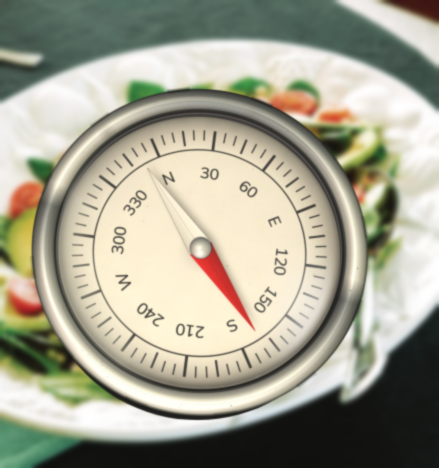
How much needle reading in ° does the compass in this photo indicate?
170 °
